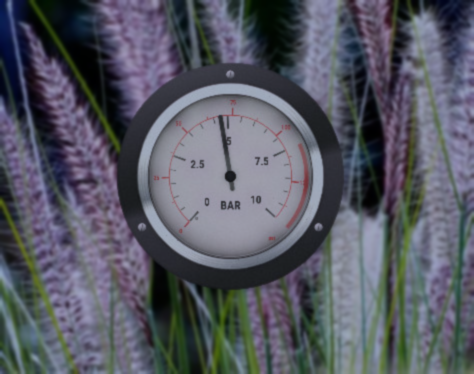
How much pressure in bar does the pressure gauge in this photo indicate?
4.75 bar
